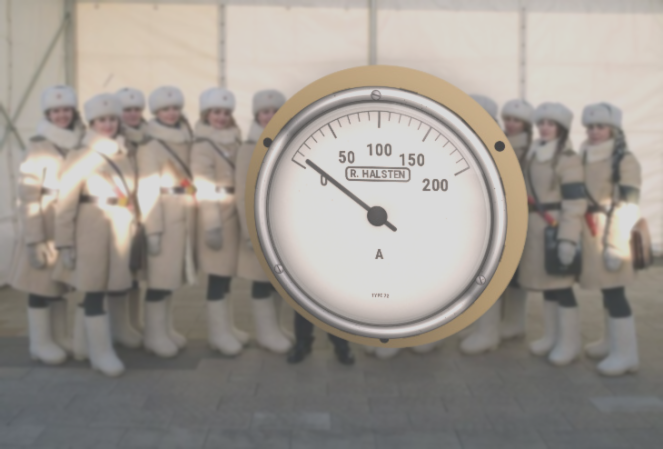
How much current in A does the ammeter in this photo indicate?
10 A
